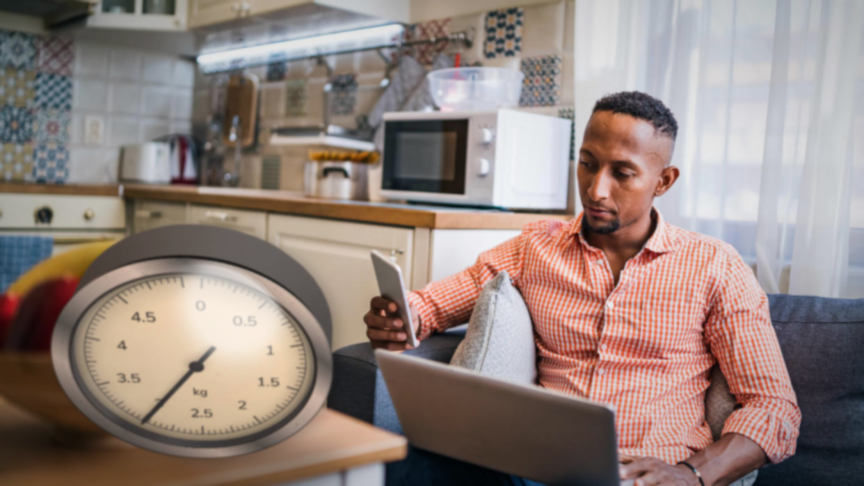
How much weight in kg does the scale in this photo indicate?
3 kg
